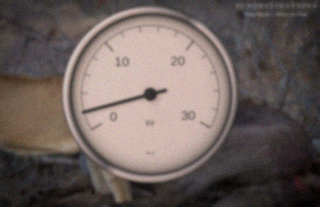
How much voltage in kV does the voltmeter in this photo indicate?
2 kV
